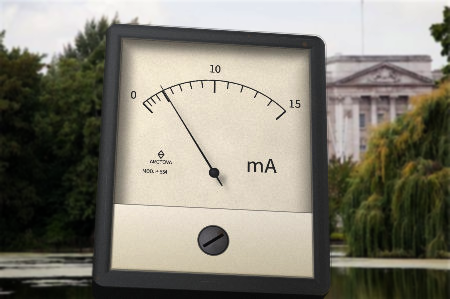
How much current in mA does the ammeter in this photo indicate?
5 mA
